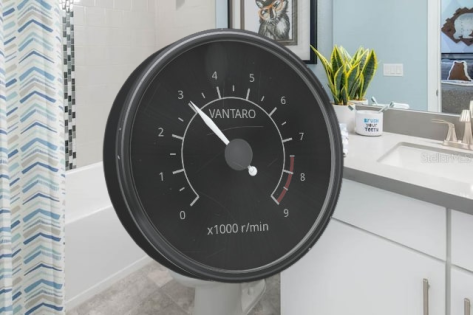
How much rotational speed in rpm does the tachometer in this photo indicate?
3000 rpm
